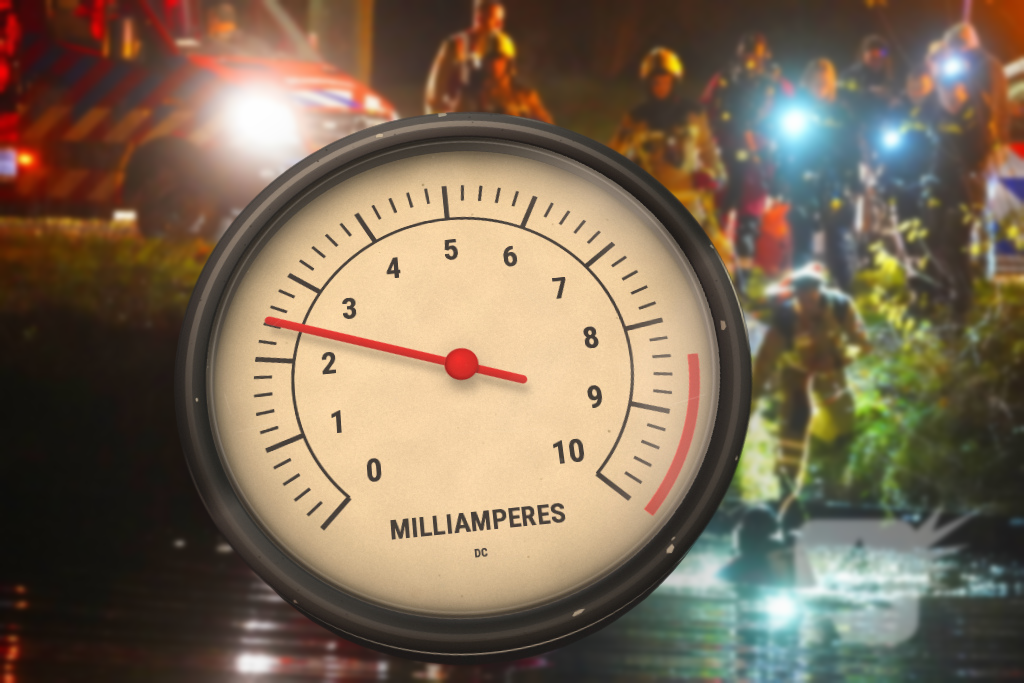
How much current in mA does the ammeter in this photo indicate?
2.4 mA
